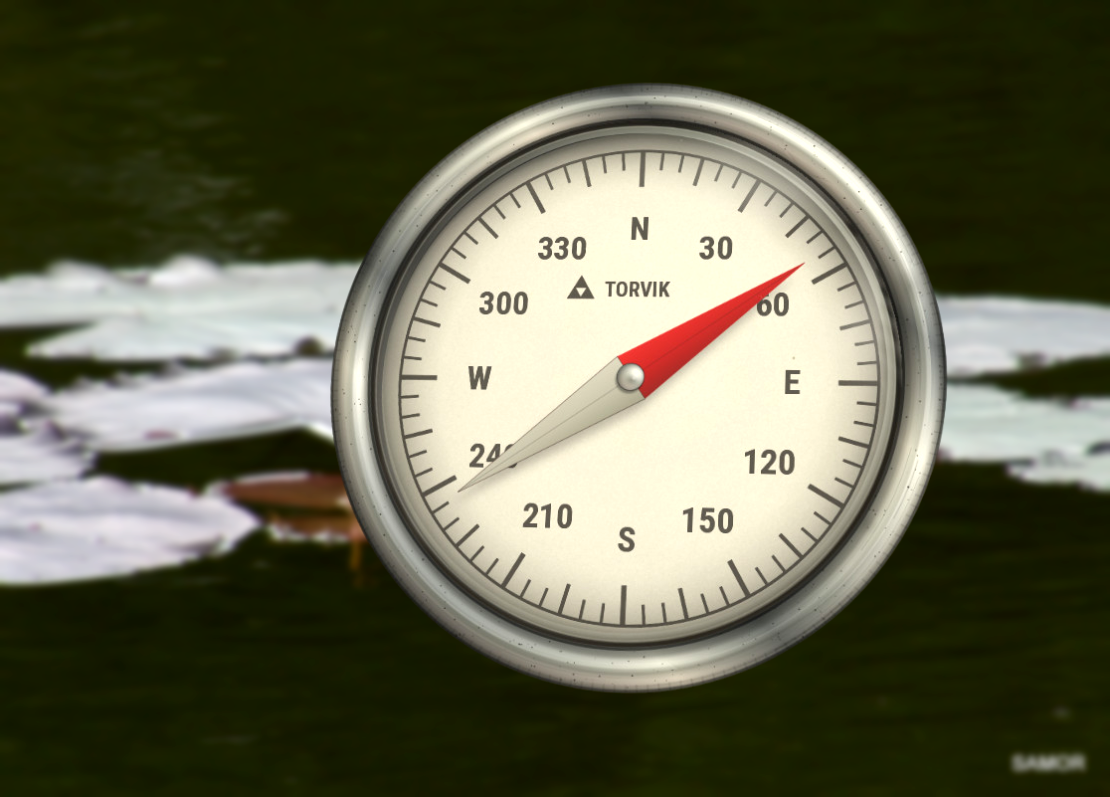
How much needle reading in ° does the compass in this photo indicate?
55 °
